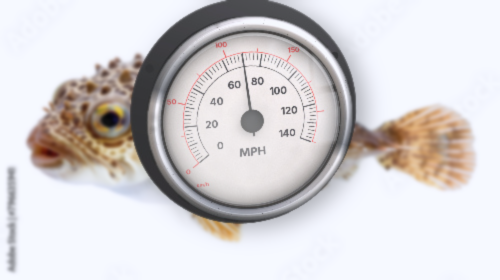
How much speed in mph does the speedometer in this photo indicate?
70 mph
